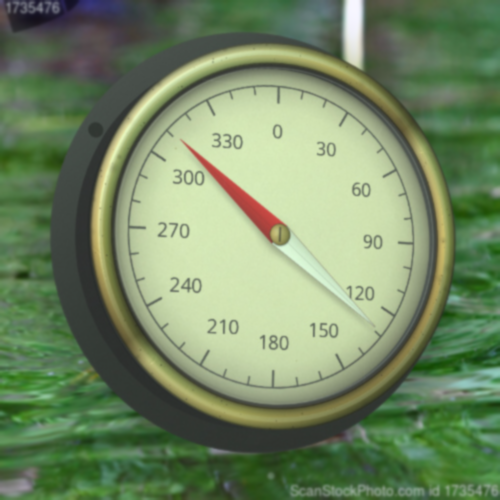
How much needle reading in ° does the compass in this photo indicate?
310 °
